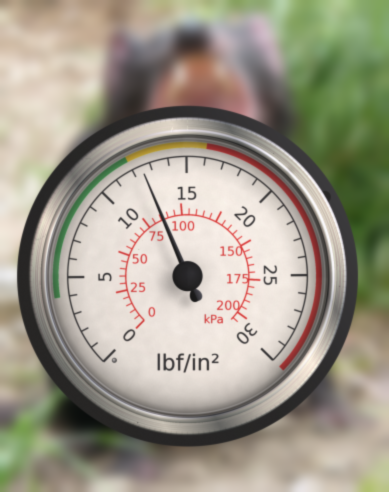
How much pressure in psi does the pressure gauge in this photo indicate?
12.5 psi
